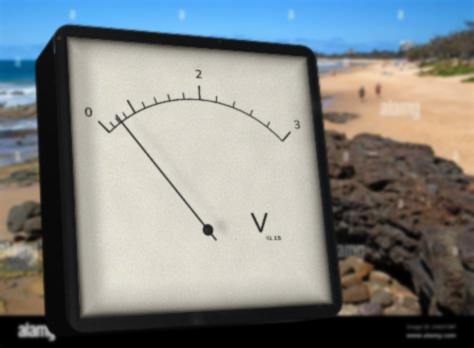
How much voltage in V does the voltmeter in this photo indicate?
0.6 V
